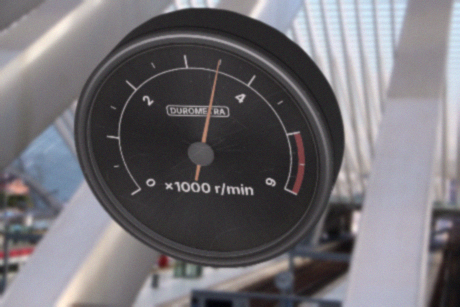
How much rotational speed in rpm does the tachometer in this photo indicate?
3500 rpm
